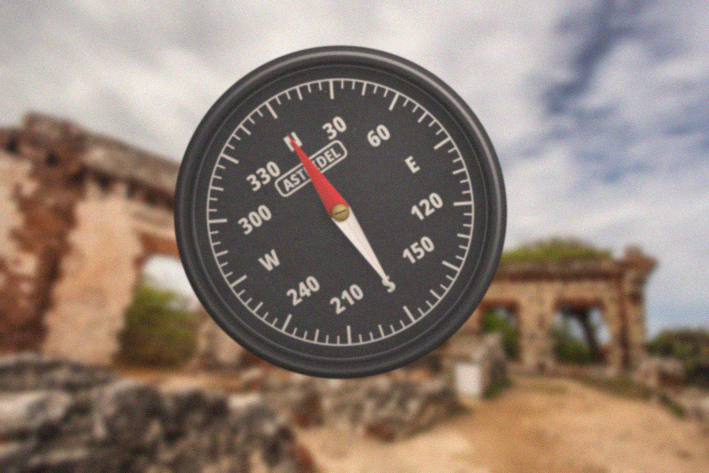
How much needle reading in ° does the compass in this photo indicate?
0 °
